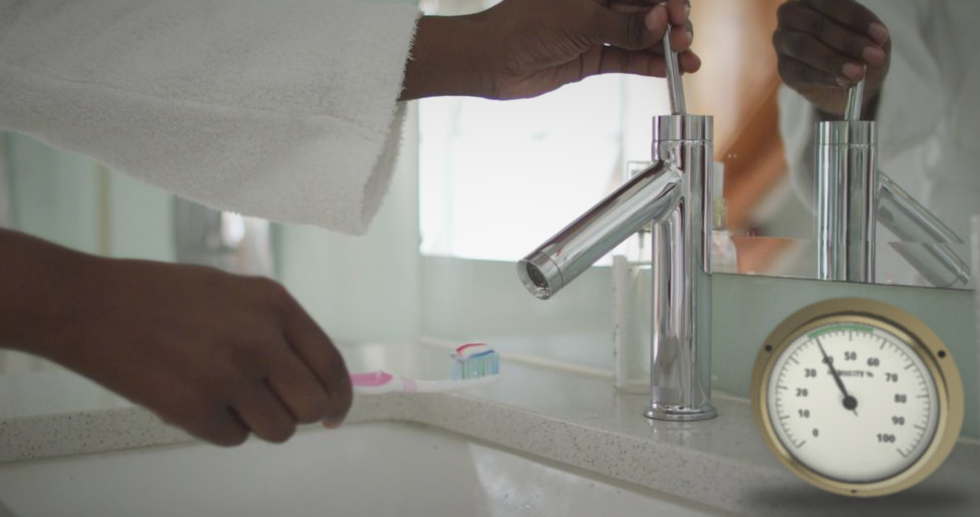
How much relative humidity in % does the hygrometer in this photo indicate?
40 %
